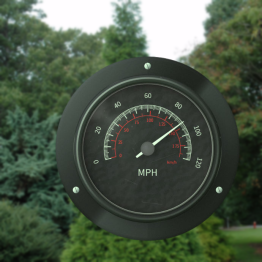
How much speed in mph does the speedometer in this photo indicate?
90 mph
